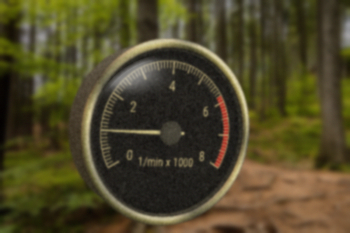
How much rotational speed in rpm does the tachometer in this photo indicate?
1000 rpm
